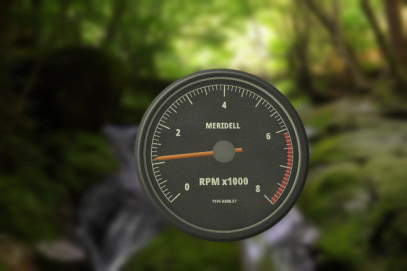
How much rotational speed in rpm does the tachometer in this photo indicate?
1100 rpm
